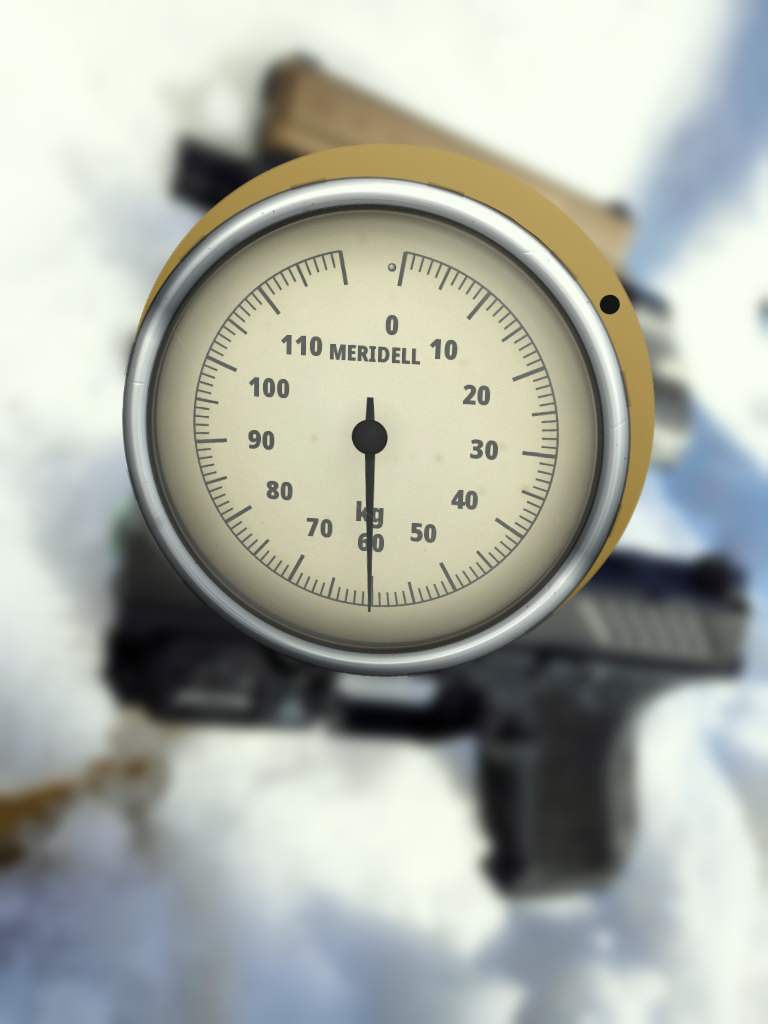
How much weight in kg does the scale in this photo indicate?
60 kg
